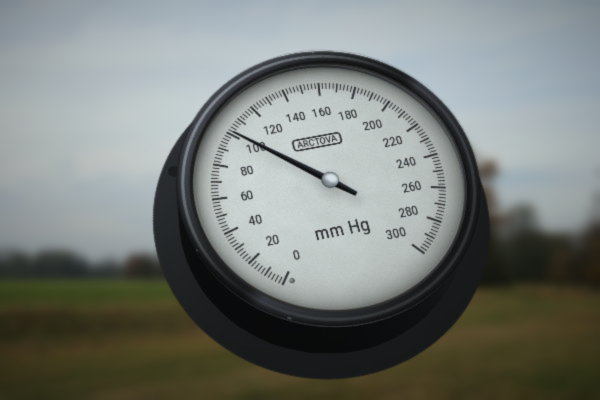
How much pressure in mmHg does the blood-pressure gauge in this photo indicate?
100 mmHg
